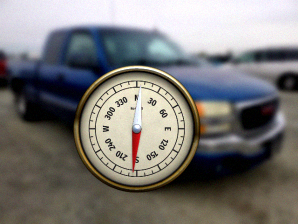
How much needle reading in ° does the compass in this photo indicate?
185 °
